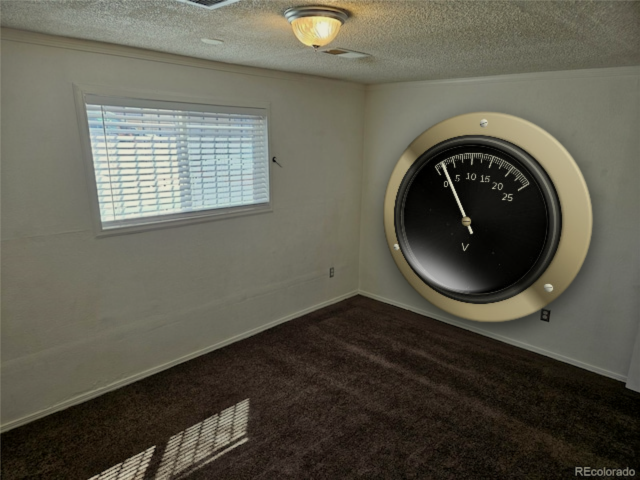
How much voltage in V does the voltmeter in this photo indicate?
2.5 V
